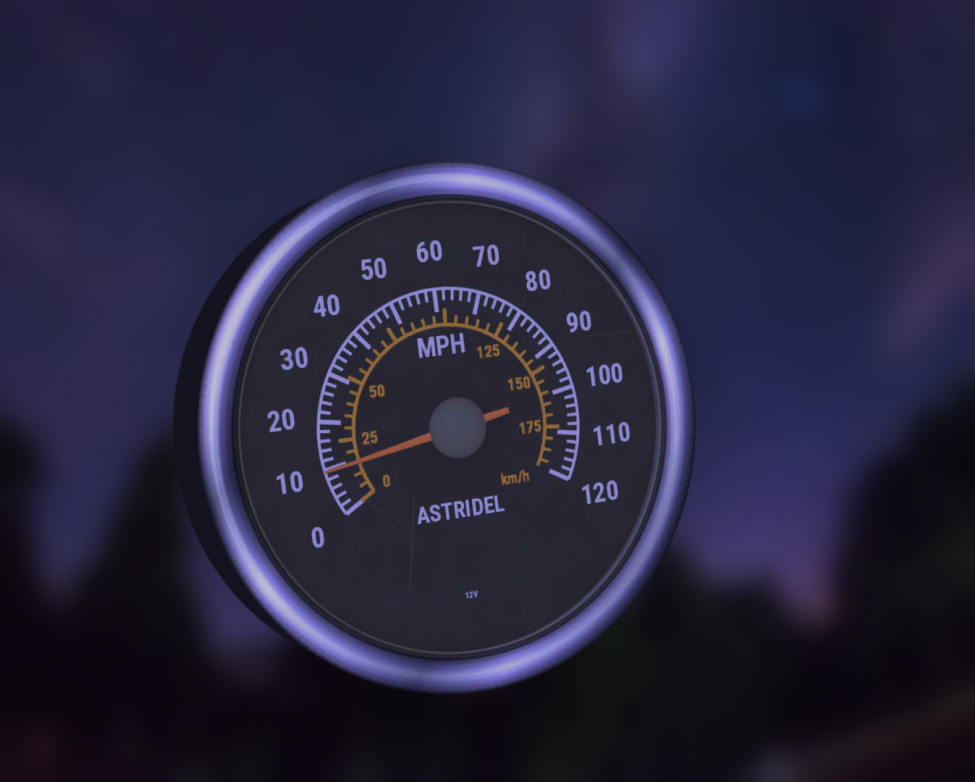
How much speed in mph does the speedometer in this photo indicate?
10 mph
